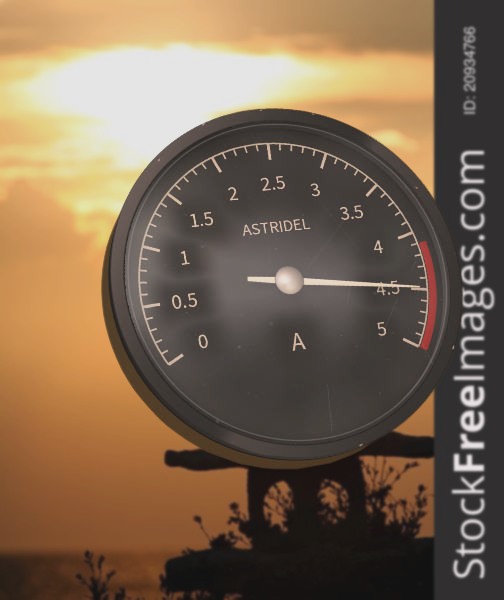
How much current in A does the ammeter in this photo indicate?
4.5 A
